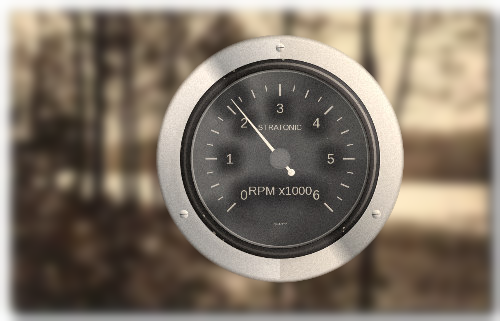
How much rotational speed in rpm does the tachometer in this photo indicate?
2125 rpm
